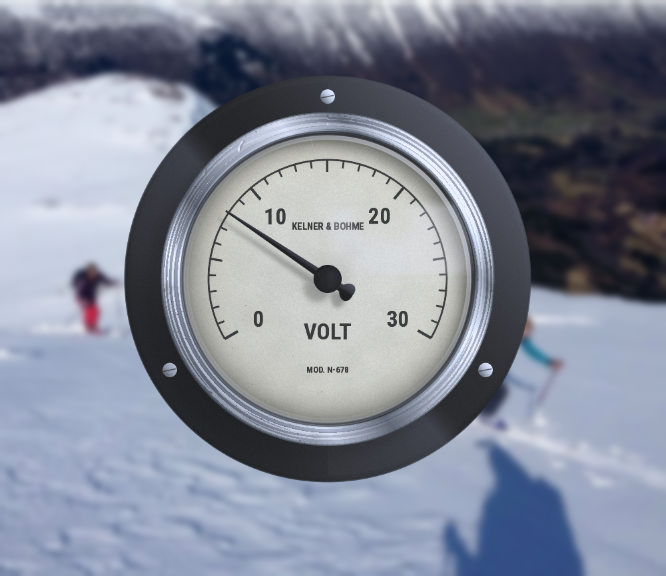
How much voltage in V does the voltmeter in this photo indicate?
8 V
